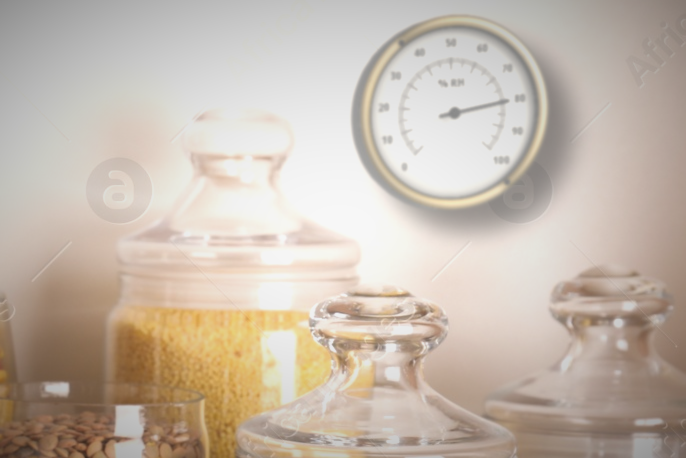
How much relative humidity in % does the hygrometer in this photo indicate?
80 %
